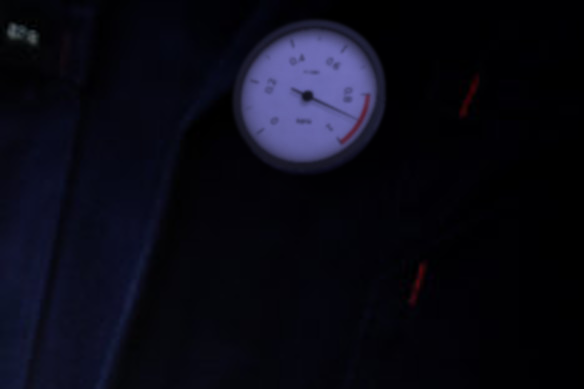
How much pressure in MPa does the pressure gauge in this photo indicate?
0.9 MPa
